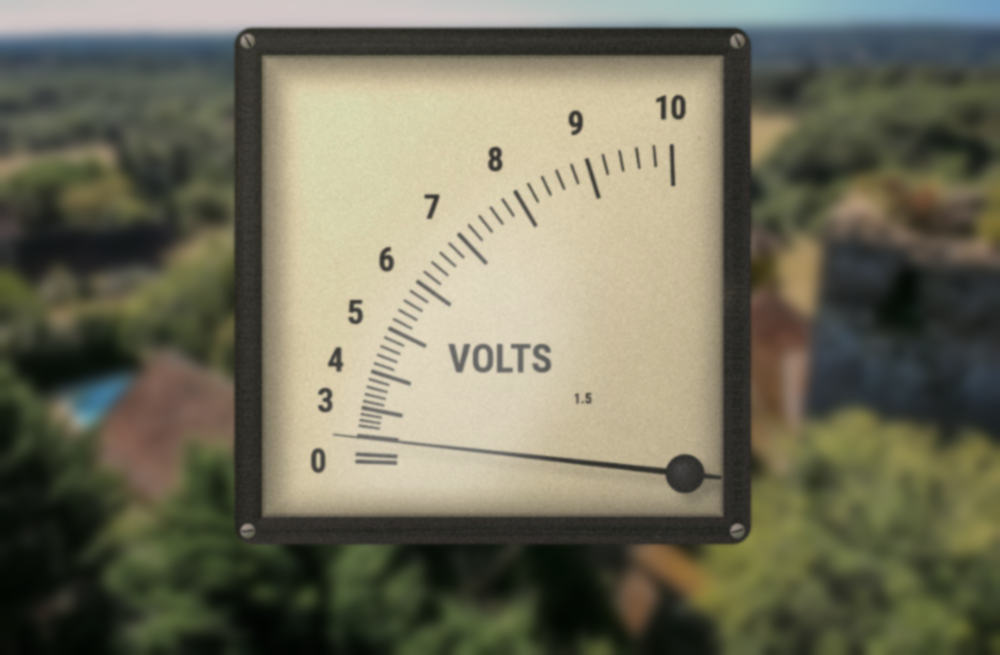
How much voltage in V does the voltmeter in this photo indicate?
2 V
